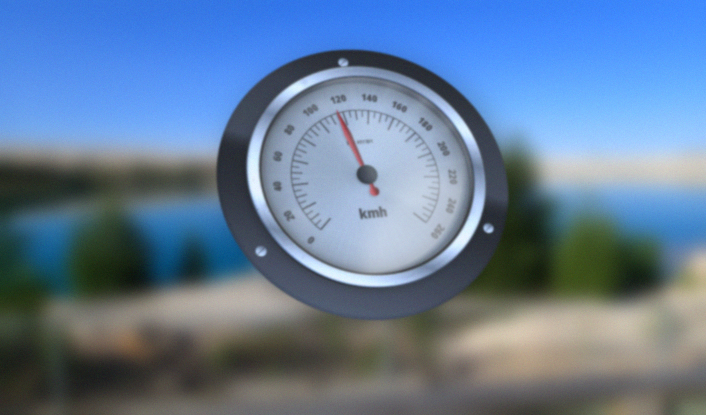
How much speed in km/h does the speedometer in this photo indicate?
115 km/h
